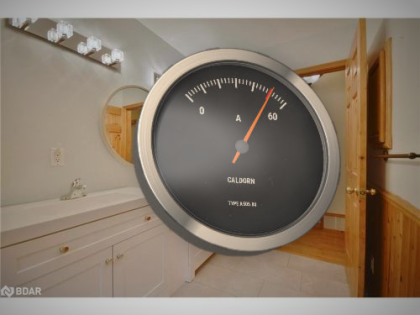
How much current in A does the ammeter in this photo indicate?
50 A
